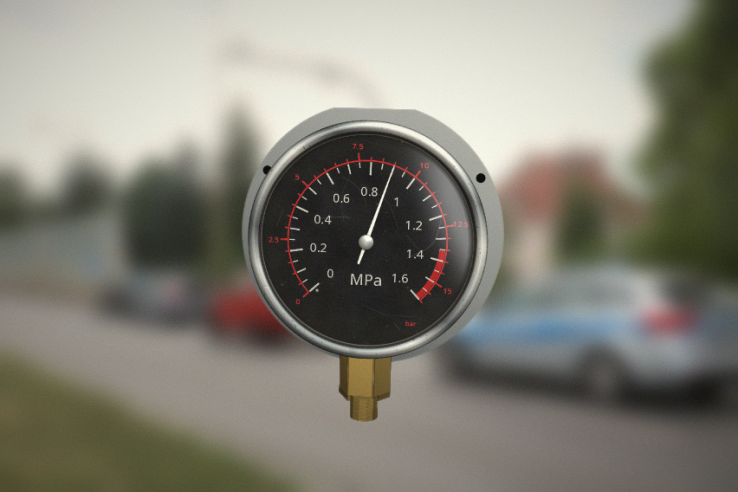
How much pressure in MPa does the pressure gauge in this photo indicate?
0.9 MPa
